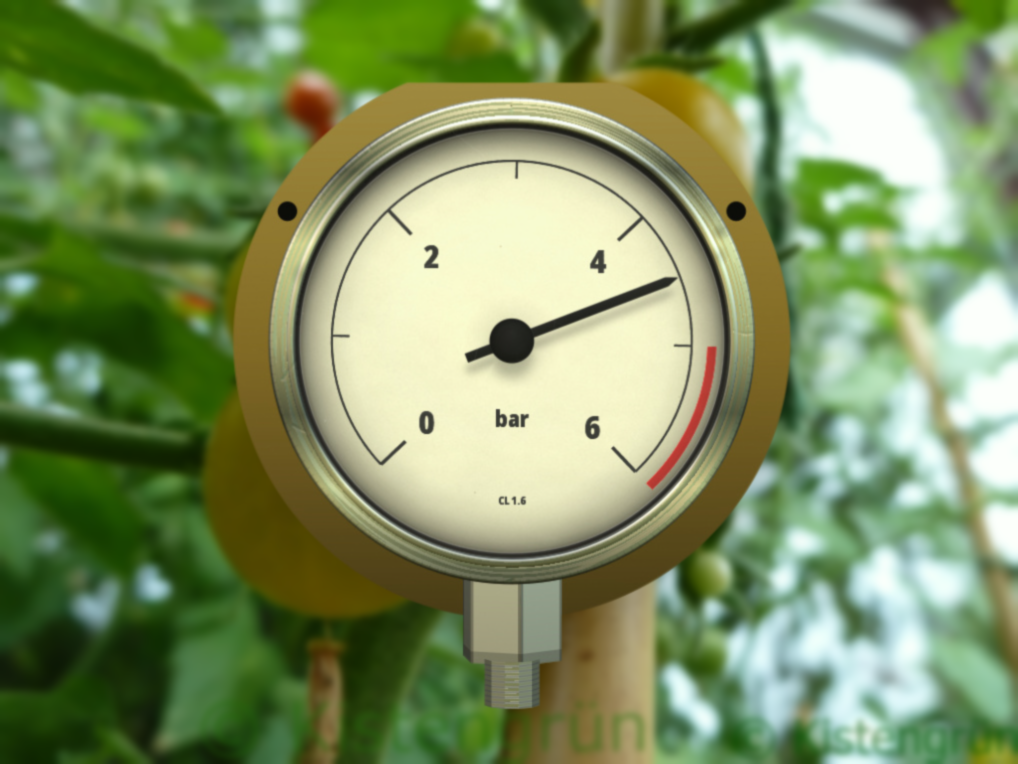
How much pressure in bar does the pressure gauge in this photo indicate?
4.5 bar
